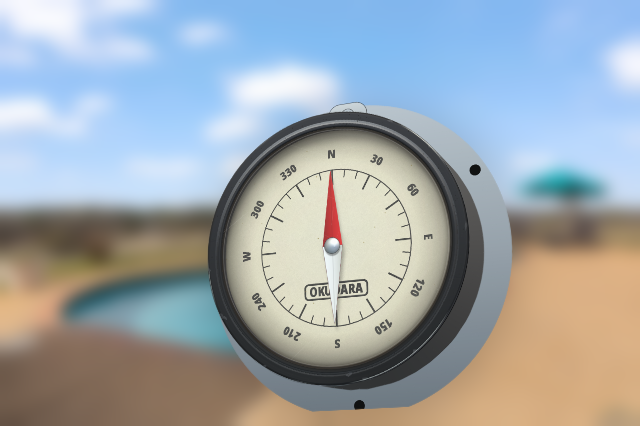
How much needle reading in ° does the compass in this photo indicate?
0 °
